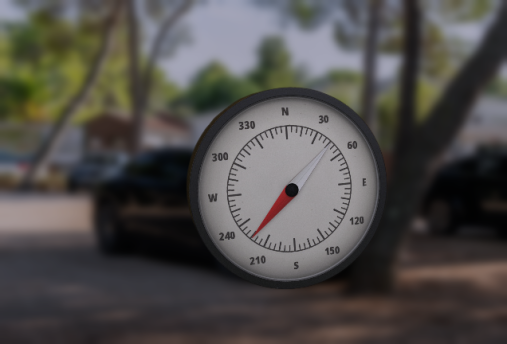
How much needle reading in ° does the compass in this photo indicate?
225 °
